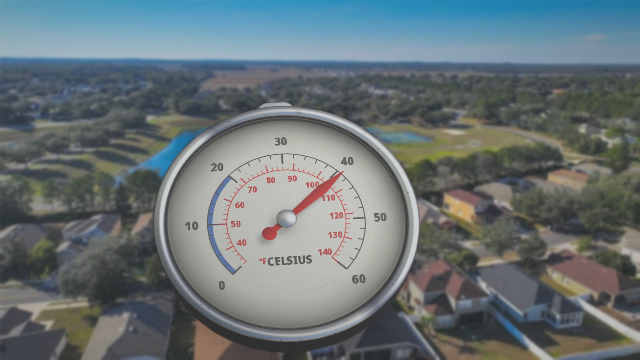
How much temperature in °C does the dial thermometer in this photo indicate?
41 °C
